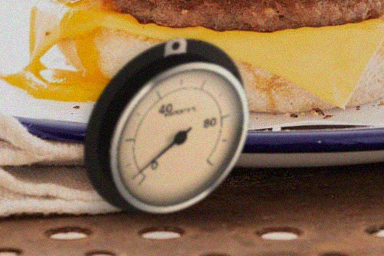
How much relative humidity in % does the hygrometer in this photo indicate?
5 %
